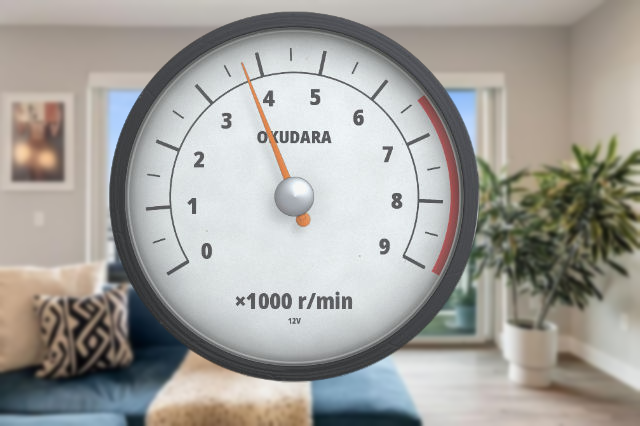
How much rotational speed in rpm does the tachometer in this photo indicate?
3750 rpm
